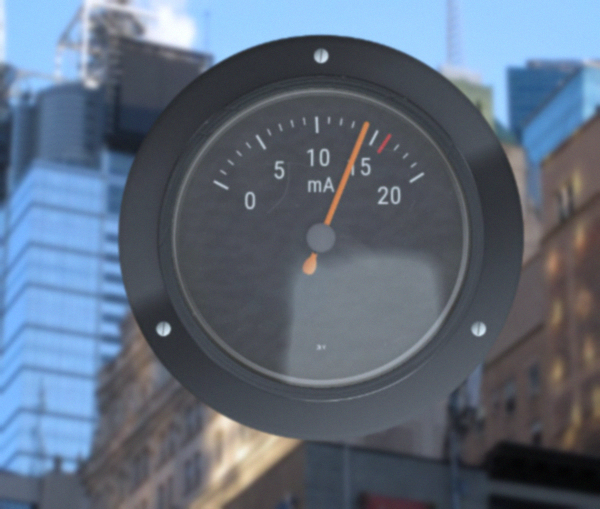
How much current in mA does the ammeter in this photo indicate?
14 mA
